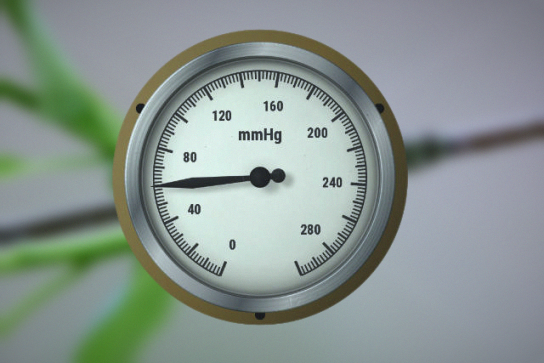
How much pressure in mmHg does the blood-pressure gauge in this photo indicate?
60 mmHg
